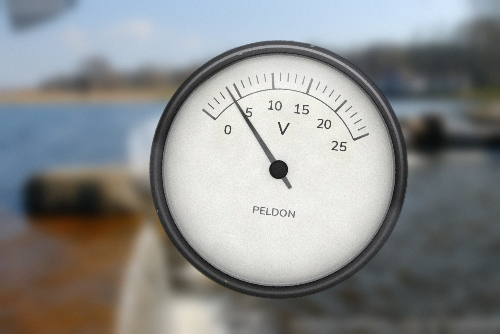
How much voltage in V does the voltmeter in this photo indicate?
4 V
